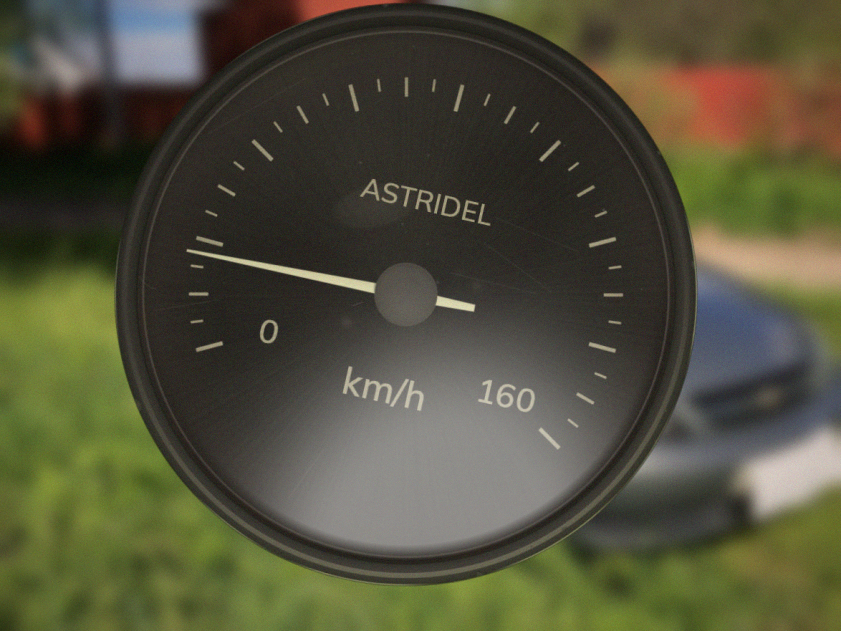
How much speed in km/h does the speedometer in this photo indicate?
17.5 km/h
